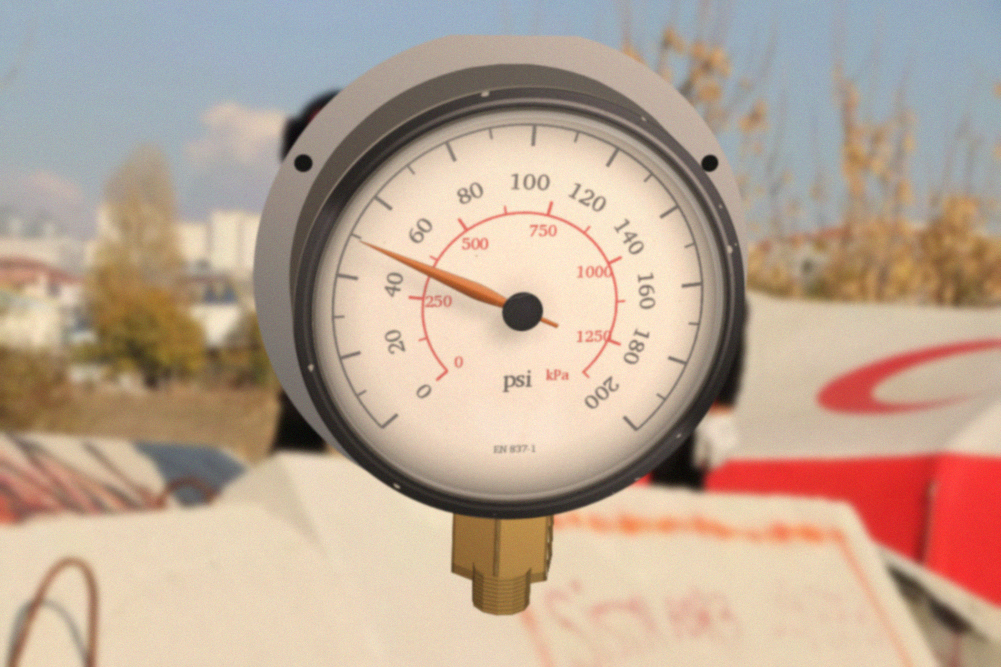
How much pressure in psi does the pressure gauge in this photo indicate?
50 psi
